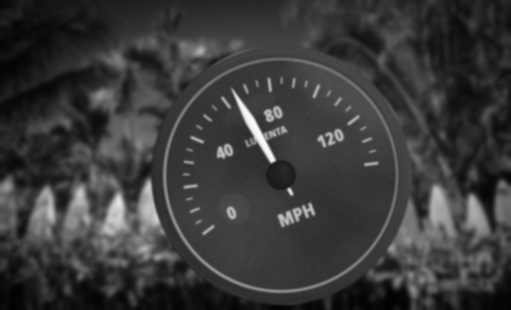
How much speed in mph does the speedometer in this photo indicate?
65 mph
